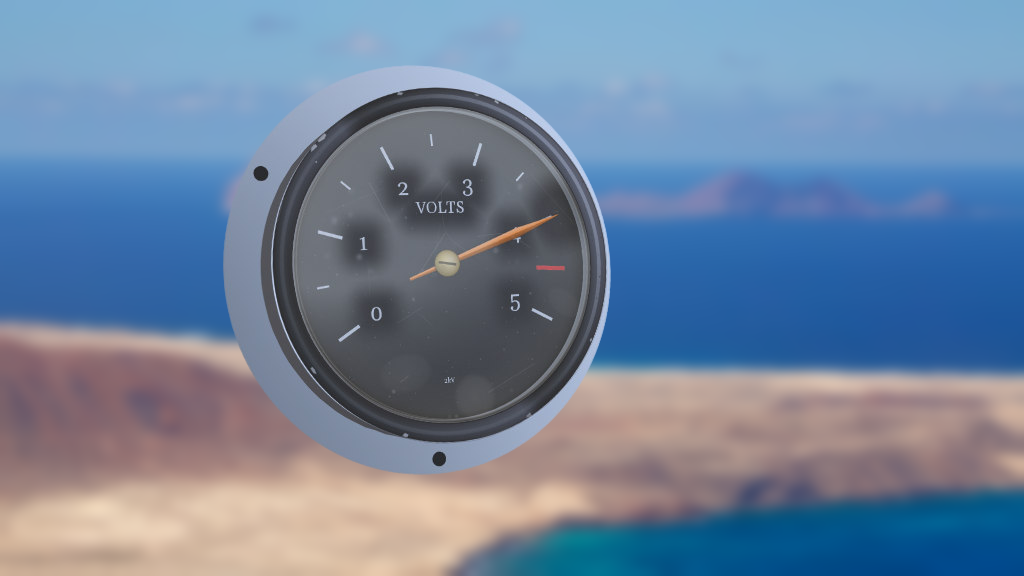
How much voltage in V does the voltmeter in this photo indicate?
4 V
